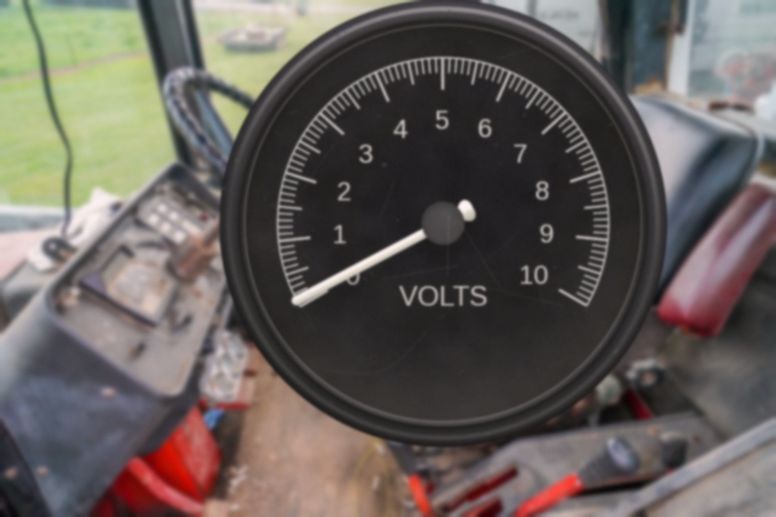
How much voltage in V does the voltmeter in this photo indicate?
0.1 V
